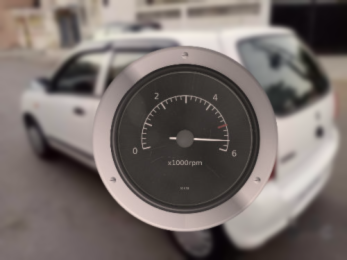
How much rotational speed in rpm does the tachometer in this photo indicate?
5600 rpm
